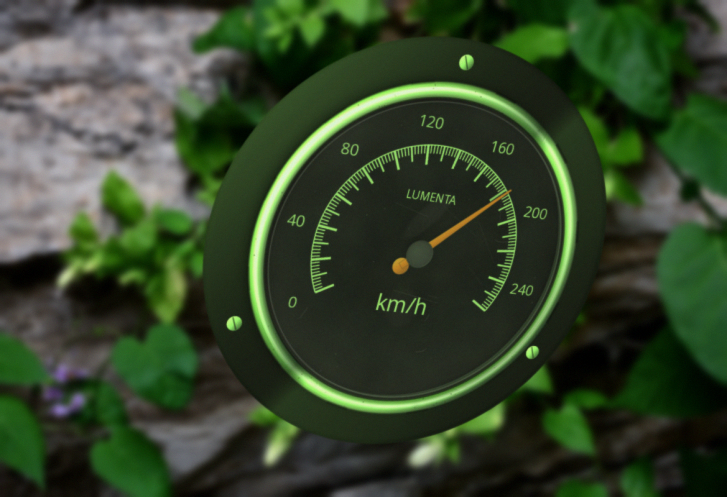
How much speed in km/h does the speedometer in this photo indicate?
180 km/h
